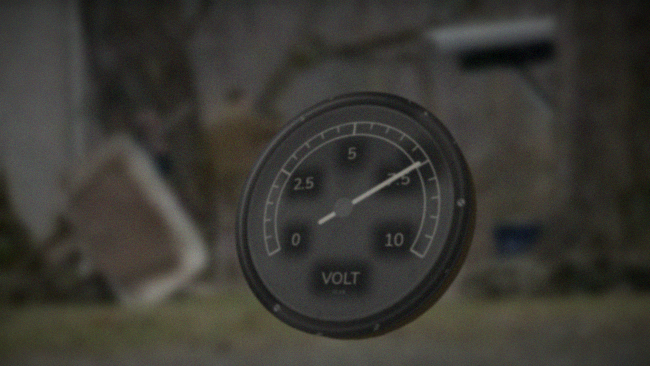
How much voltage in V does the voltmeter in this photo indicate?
7.5 V
